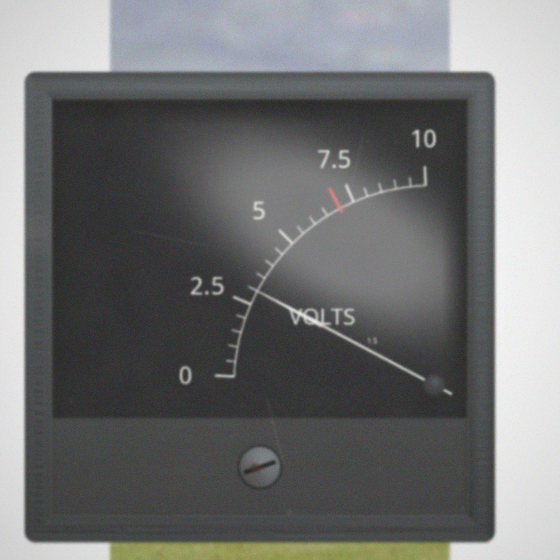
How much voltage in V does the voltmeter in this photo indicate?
3 V
